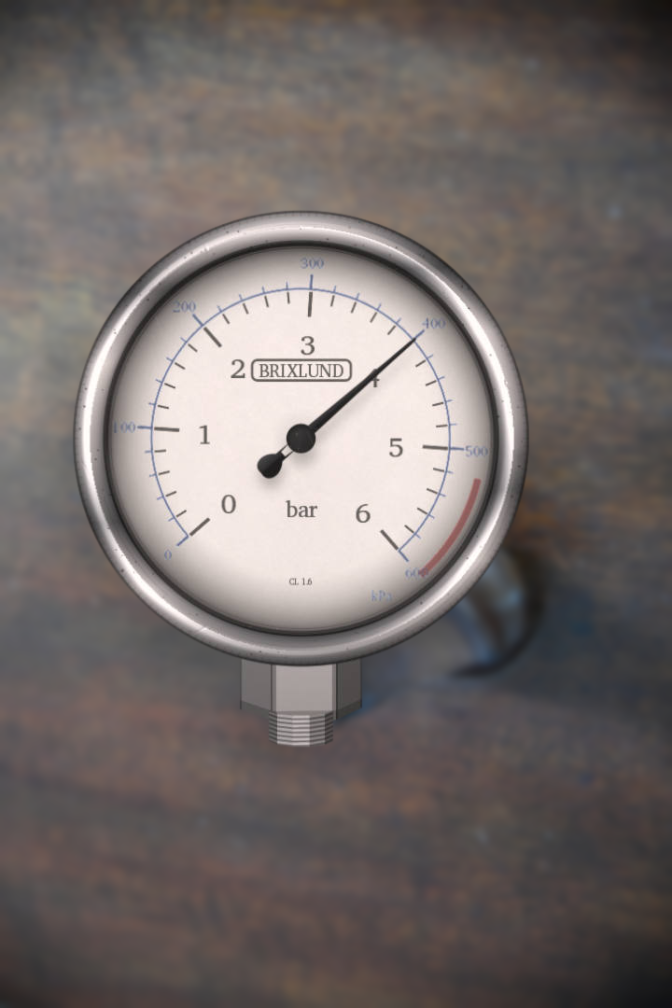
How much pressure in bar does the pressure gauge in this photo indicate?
4 bar
